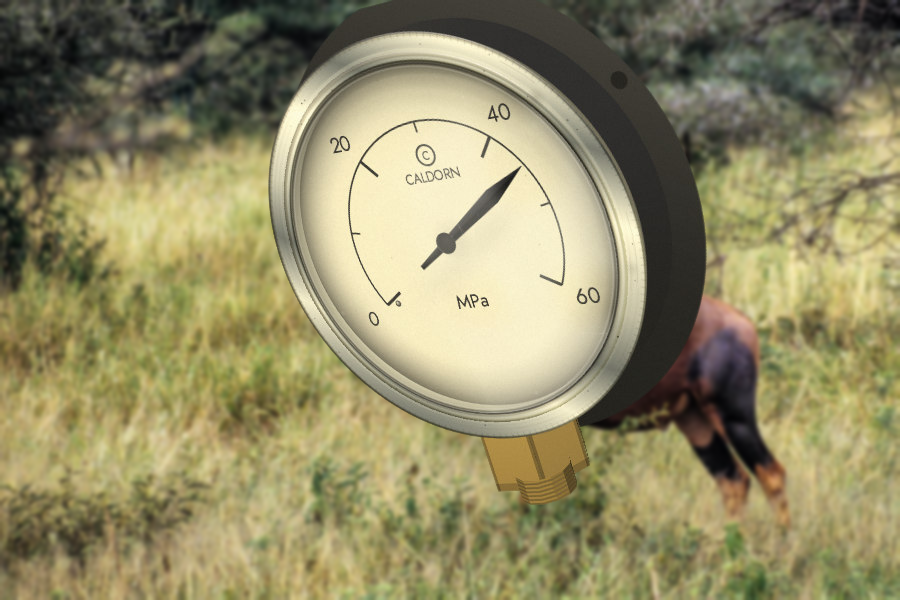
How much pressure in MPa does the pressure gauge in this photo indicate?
45 MPa
